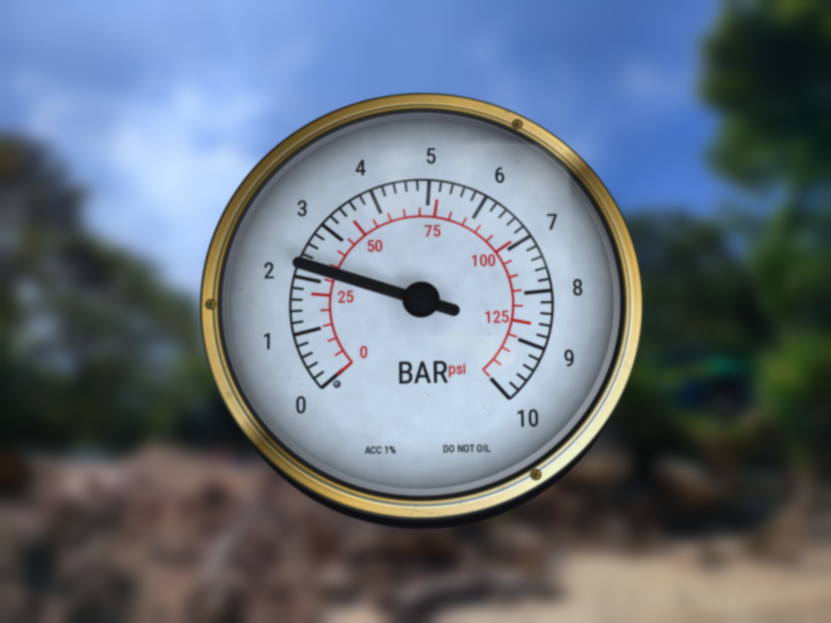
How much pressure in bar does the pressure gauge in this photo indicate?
2.2 bar
